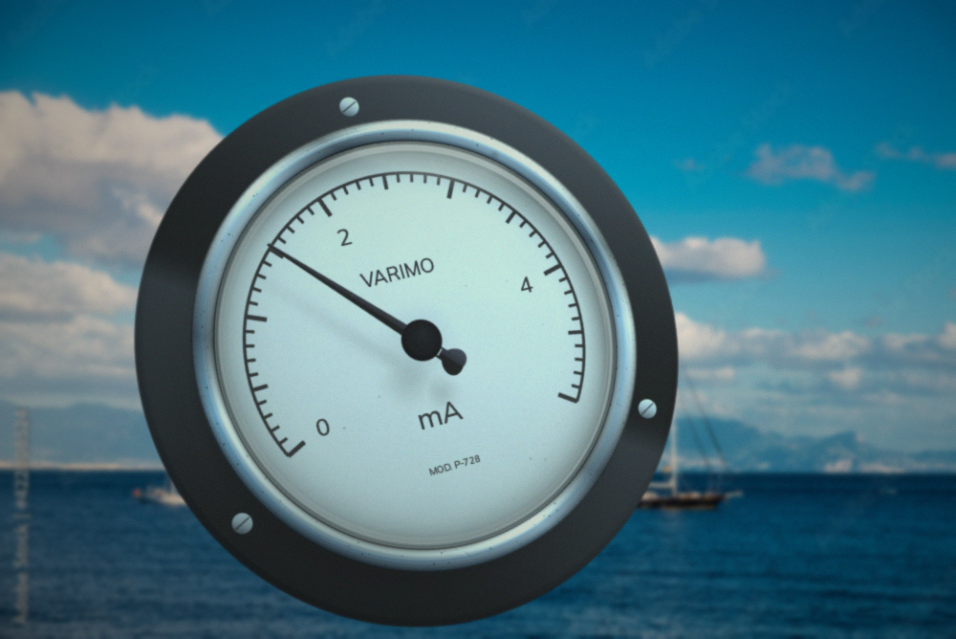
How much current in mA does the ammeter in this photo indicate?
1.5 mA
